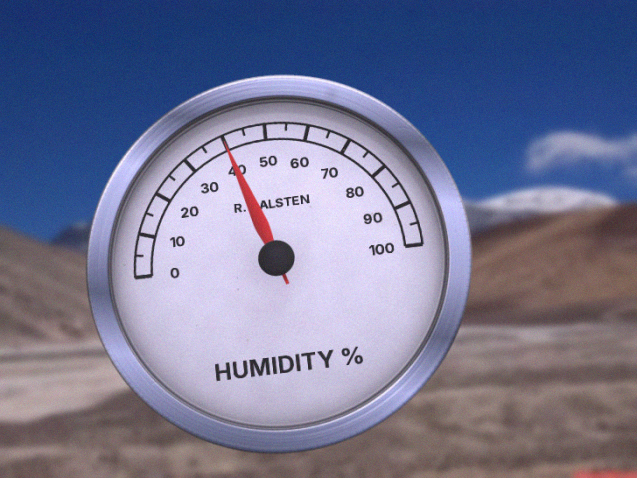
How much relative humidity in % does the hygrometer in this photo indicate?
40 %
